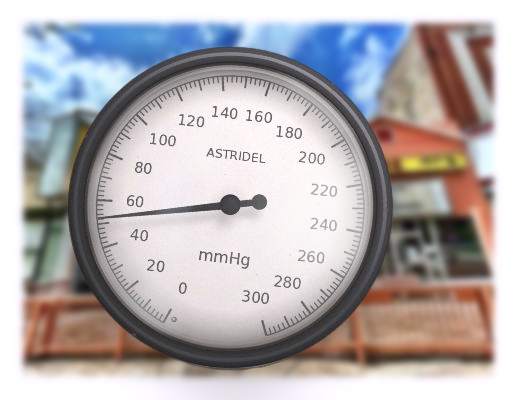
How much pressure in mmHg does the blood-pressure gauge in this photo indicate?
52 mmHg
